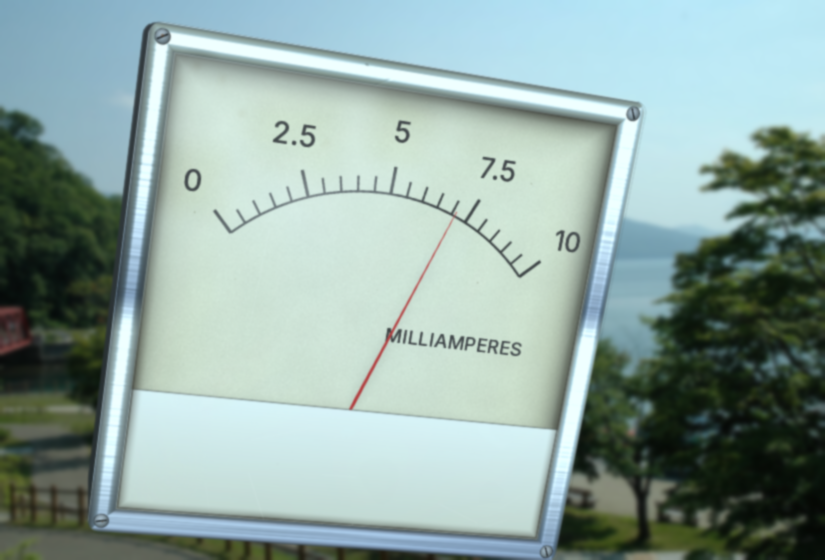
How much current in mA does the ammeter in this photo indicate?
7 mA
